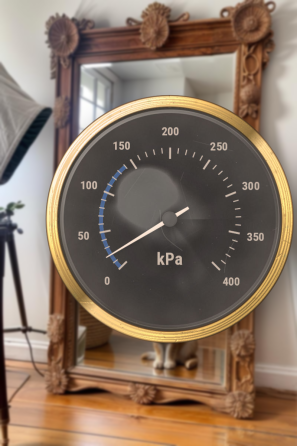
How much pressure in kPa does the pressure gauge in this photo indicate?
20 kPa
